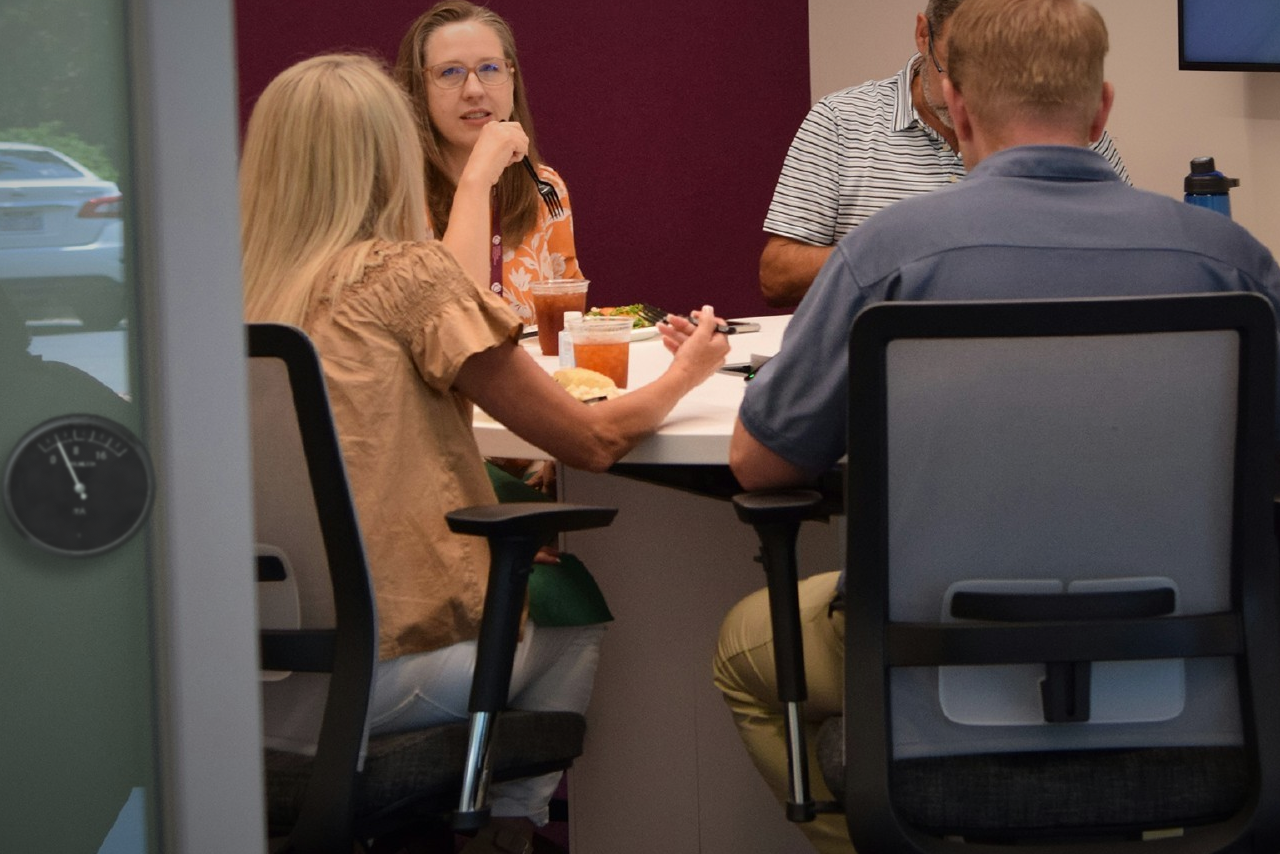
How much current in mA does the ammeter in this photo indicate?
4 mA
